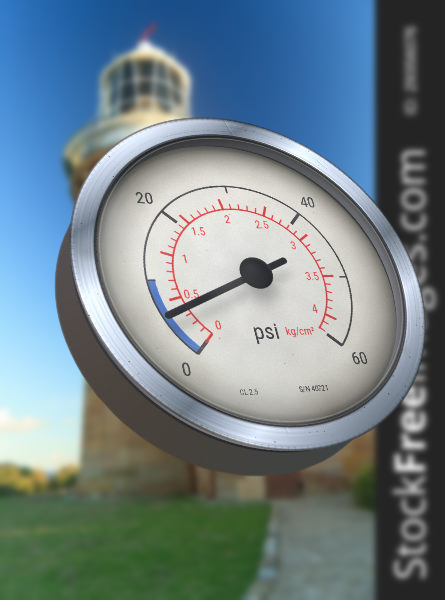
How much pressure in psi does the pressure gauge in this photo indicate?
5 psi
